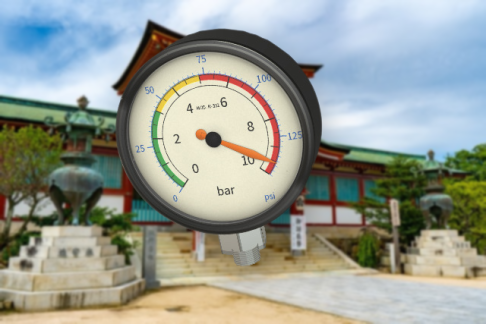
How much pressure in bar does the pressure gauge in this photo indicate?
9.5 bar
